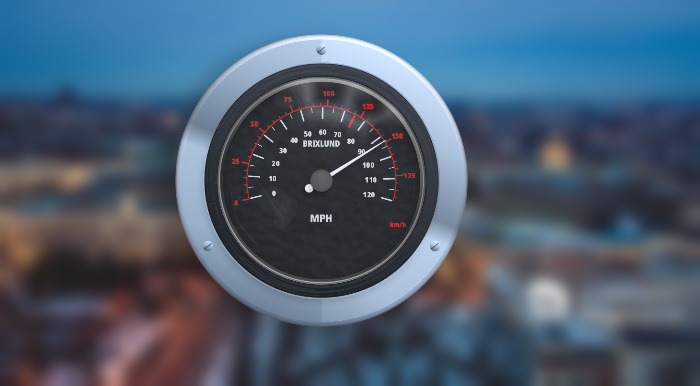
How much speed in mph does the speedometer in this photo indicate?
92.5 mph
